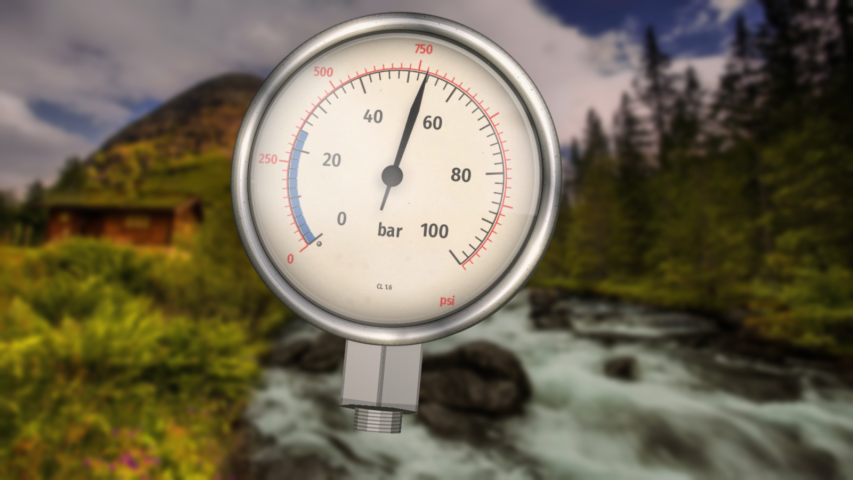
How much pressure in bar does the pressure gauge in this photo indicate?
54 bar
